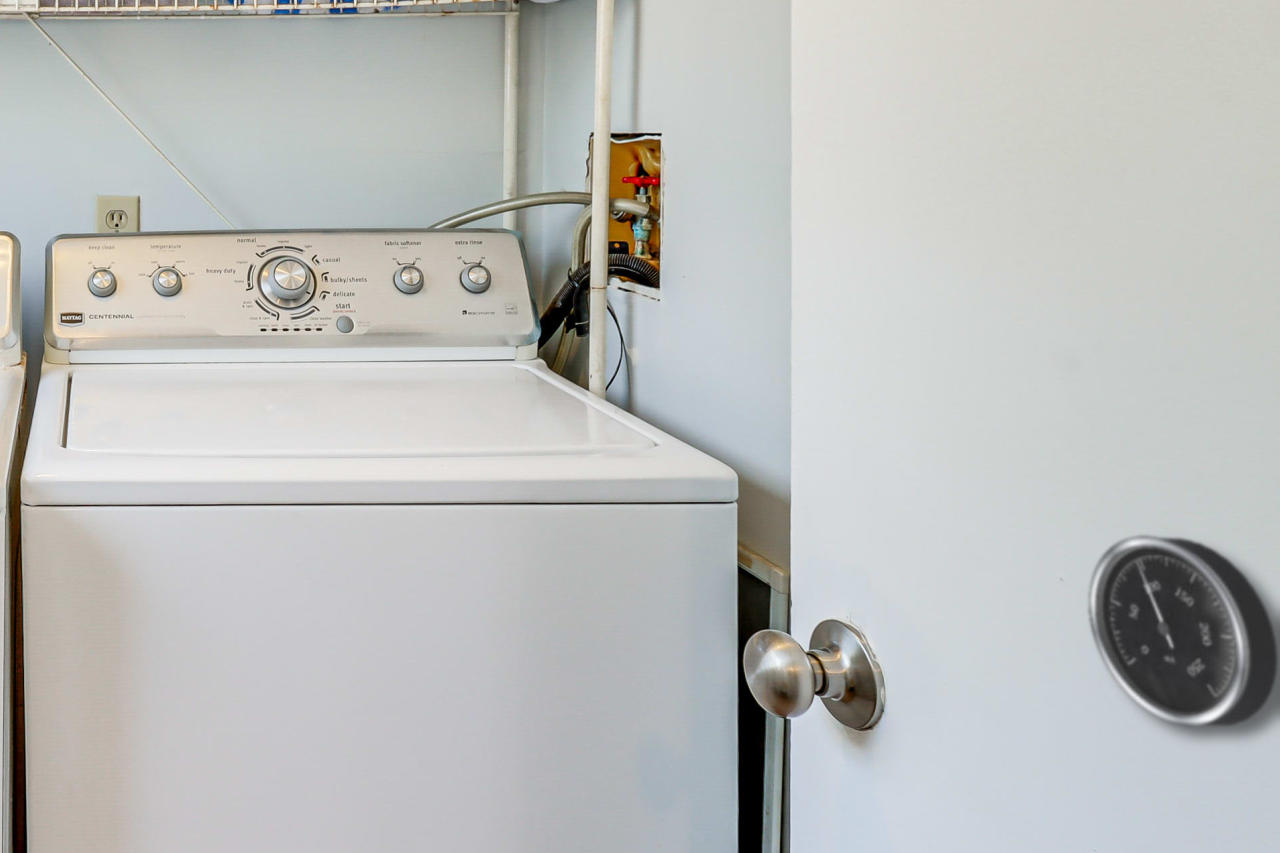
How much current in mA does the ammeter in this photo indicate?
100 mA
